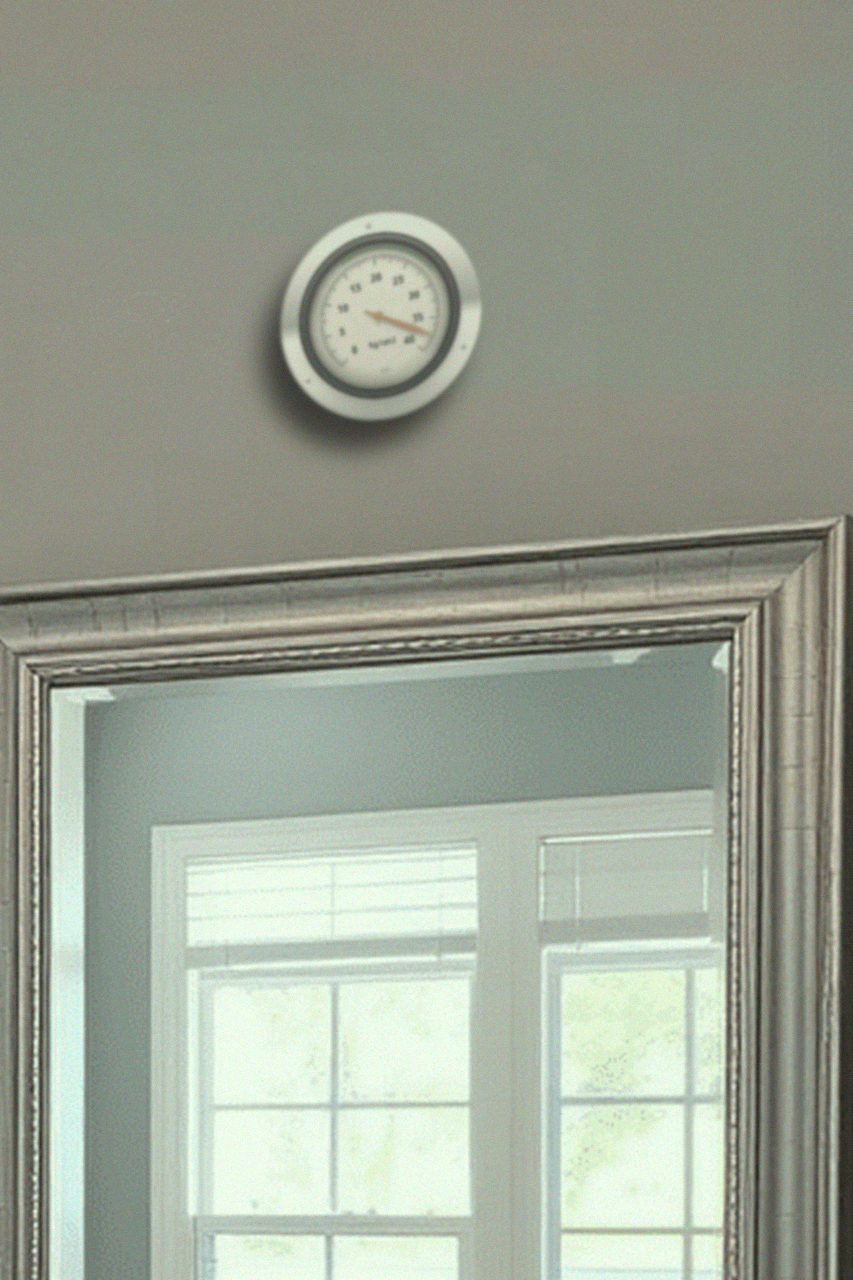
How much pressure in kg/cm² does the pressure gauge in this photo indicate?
37.5 kg/cm²
